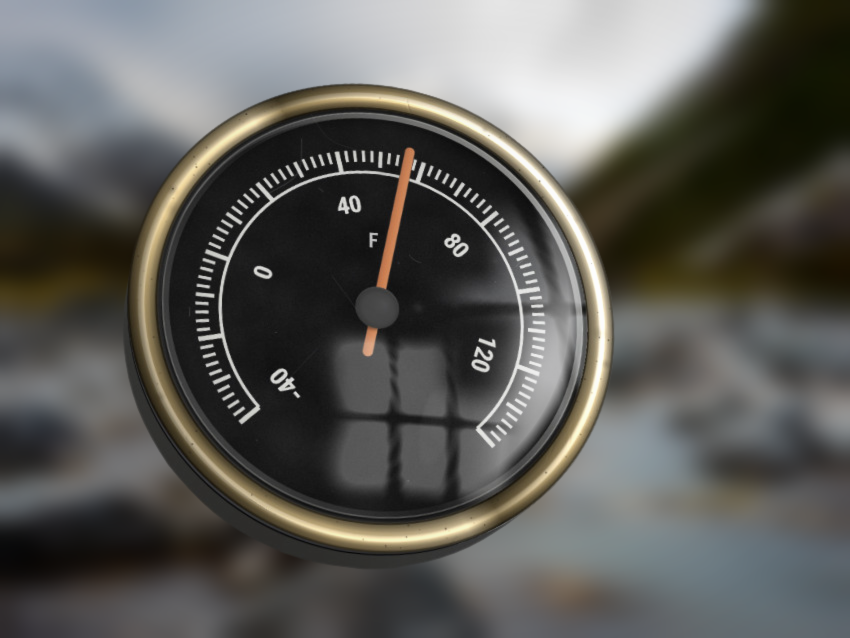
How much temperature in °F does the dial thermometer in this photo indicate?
56 °F
